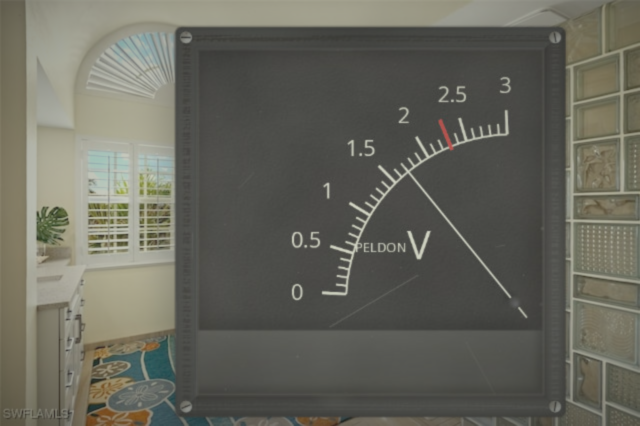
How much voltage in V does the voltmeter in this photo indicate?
1.7 V
